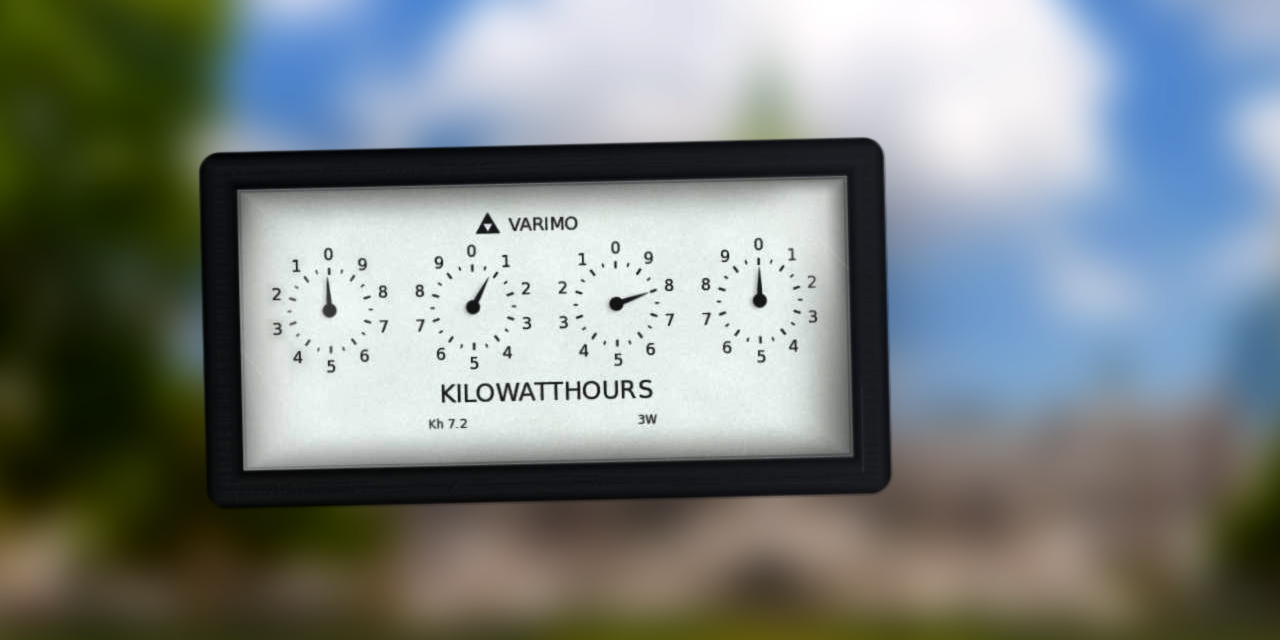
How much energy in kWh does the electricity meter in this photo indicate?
80 kWh
